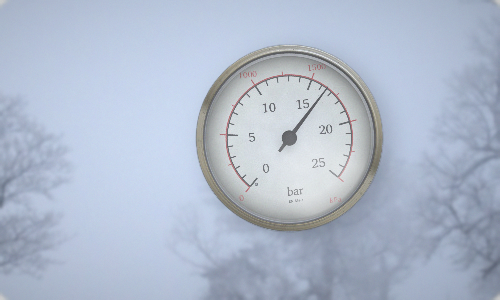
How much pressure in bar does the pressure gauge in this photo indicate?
16.5 bar
